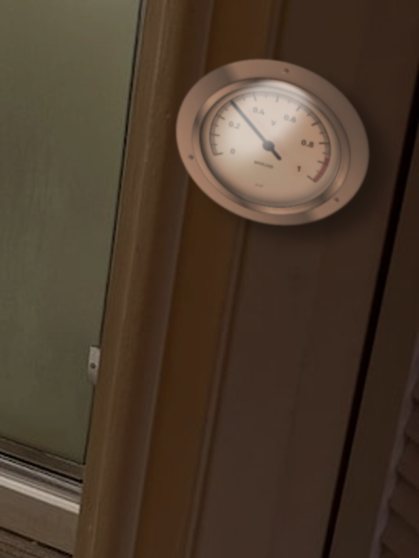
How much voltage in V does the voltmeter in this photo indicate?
0.3 V
